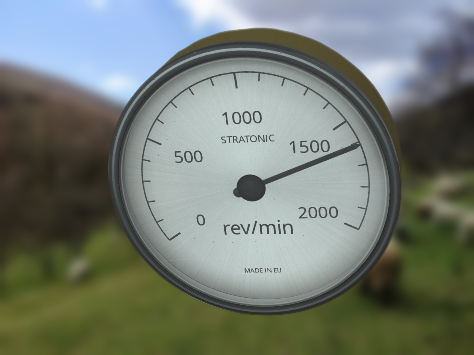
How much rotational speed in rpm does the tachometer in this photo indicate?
1600 rpm
